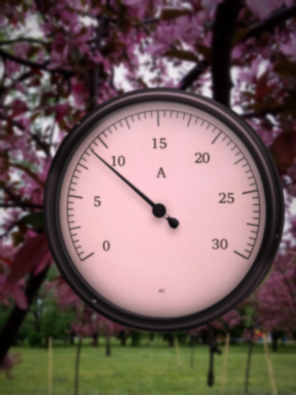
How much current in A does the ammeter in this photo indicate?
9 A
